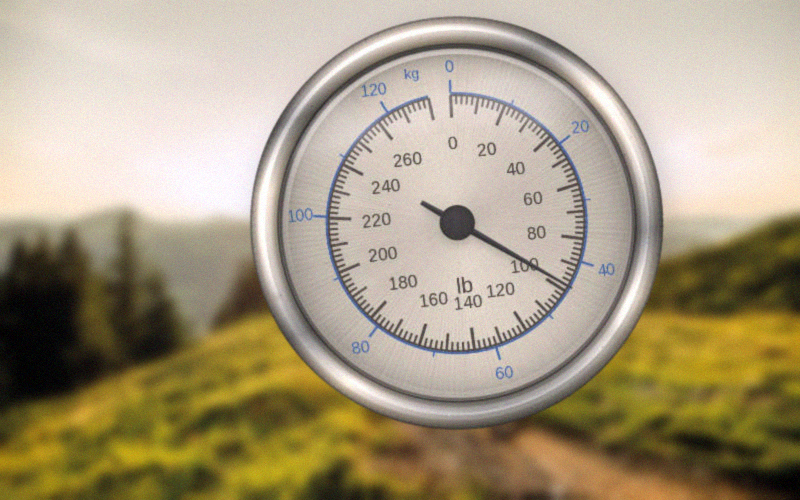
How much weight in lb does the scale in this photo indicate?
98 lb
